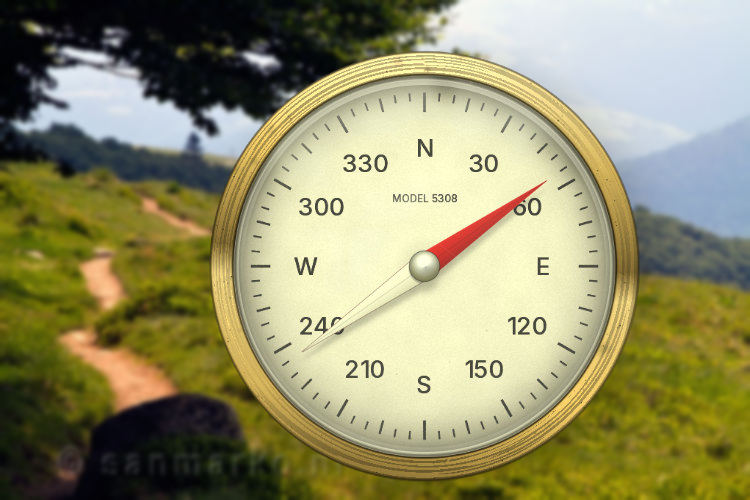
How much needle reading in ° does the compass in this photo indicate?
55 °
